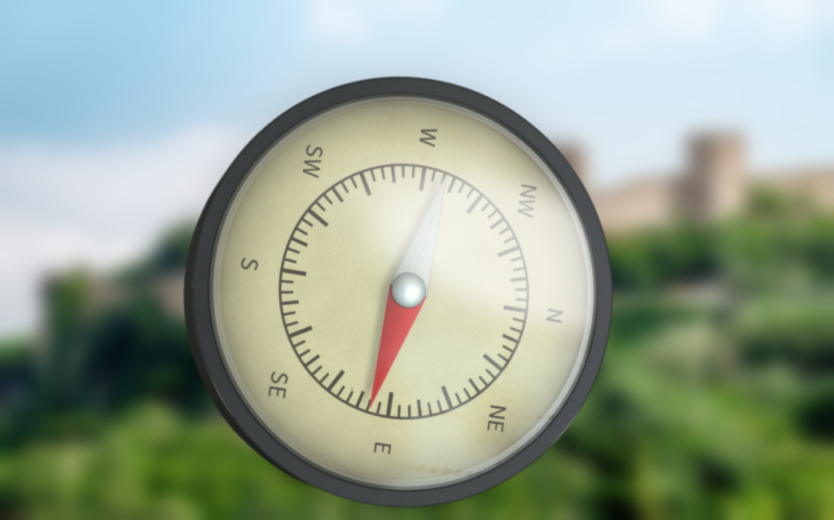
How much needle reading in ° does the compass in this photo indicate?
100 °
